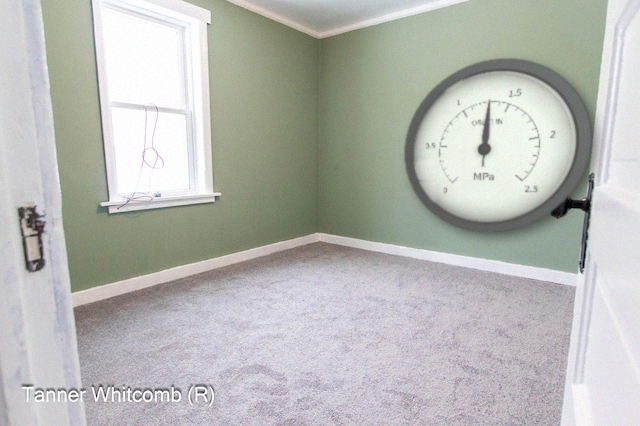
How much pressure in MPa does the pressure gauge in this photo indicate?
1.3 MPa
